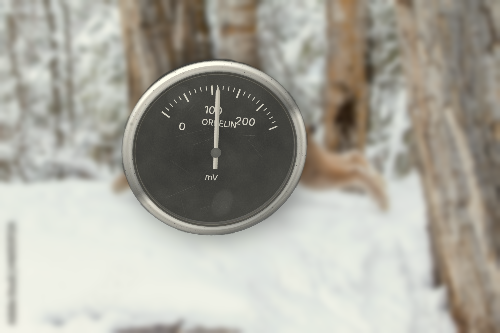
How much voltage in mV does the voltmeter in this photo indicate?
110 mV
